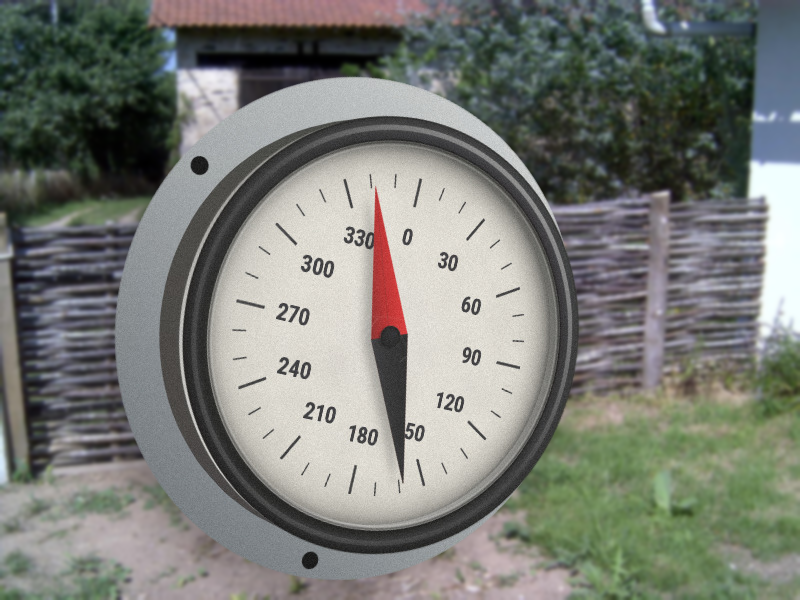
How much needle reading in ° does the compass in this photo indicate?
340 °
